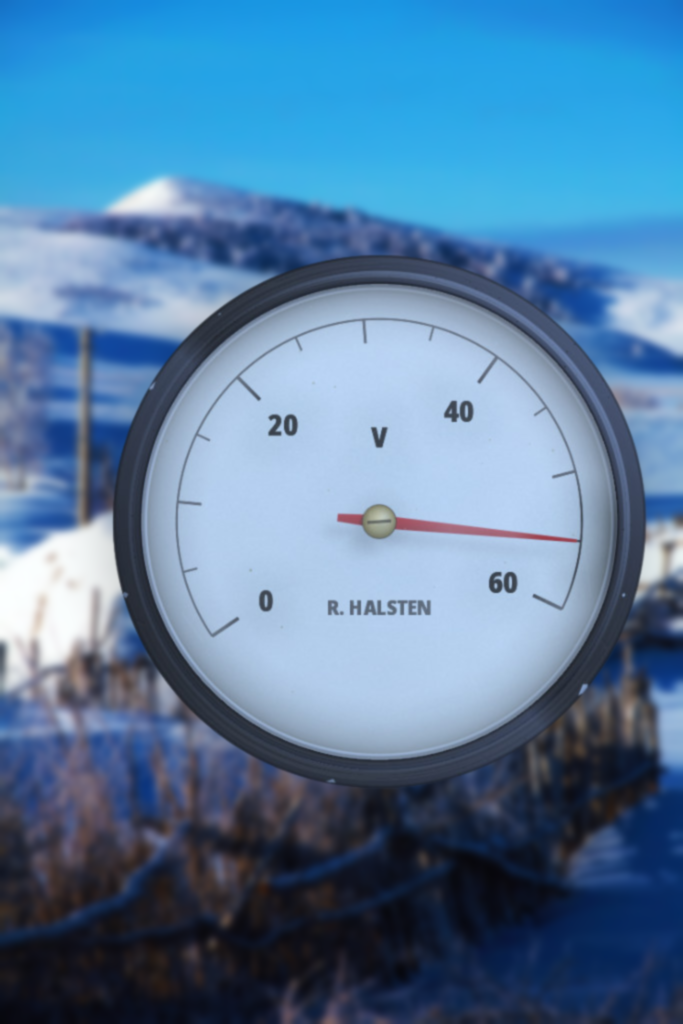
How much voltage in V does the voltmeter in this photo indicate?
55 V
